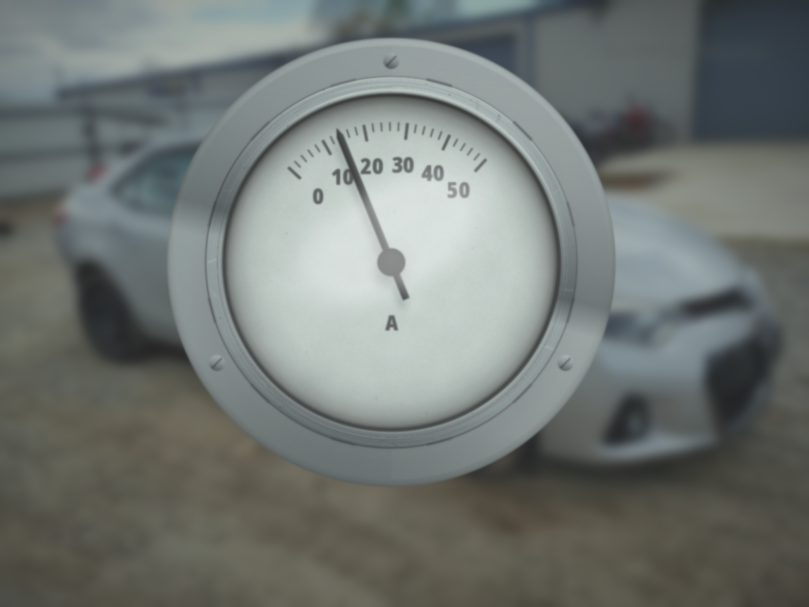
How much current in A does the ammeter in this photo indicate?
14 A
